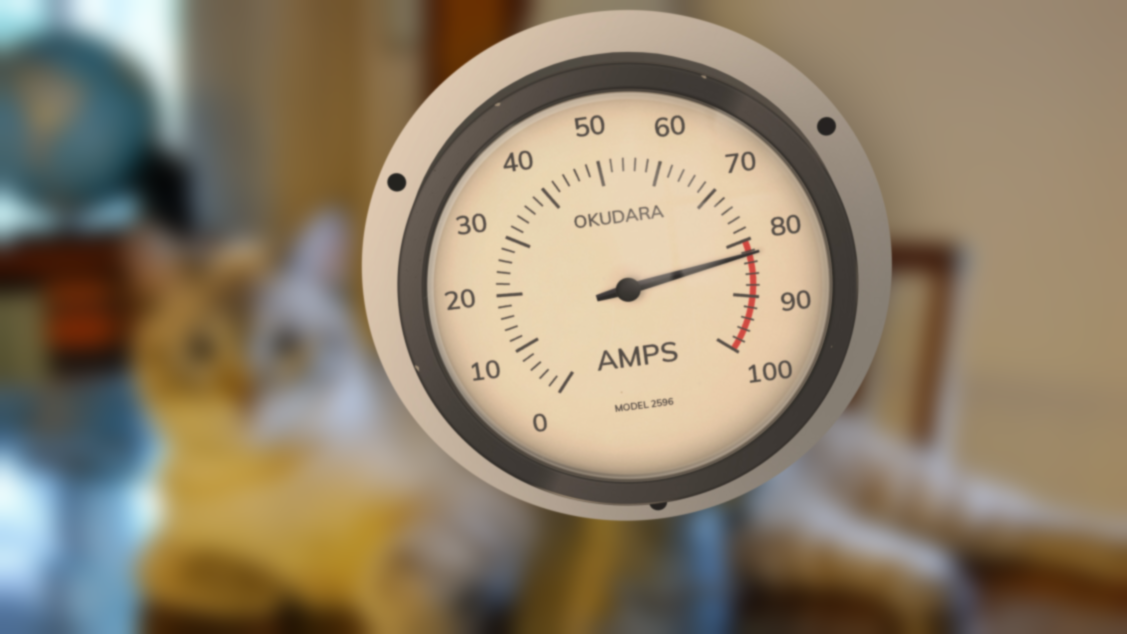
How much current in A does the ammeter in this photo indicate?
82 A
